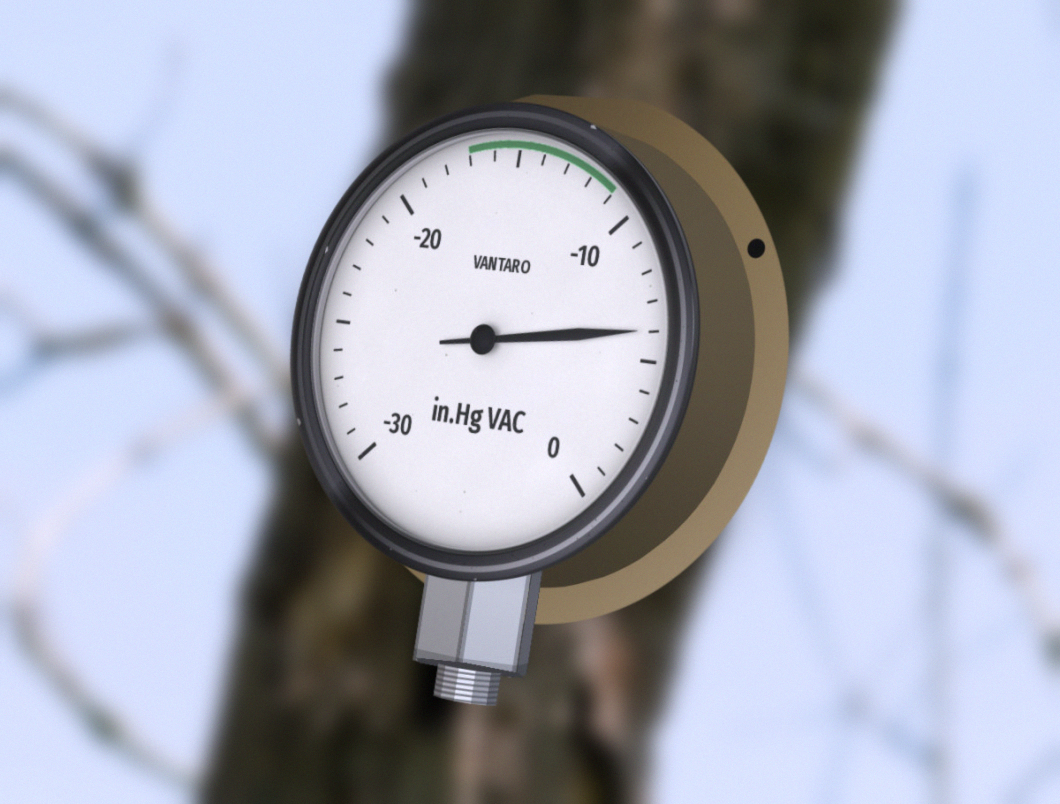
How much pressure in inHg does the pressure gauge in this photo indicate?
-6 inHg
